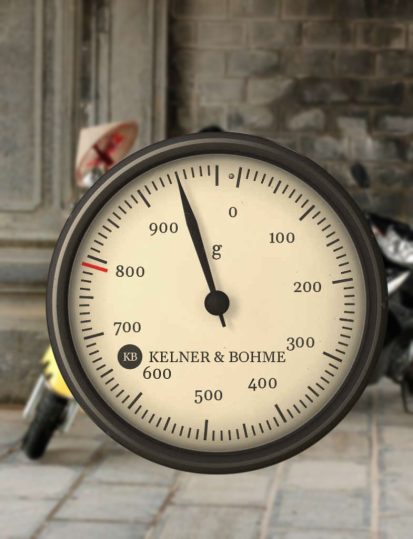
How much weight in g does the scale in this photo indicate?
950 g
